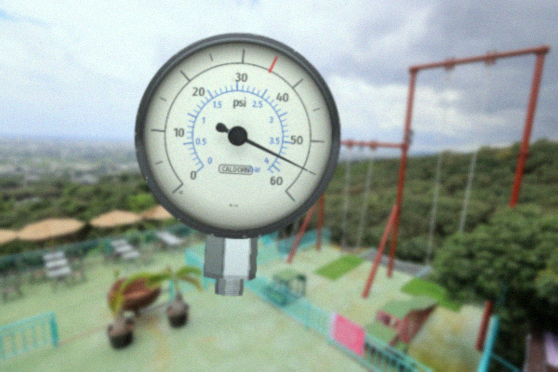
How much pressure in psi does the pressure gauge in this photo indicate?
55 psi
